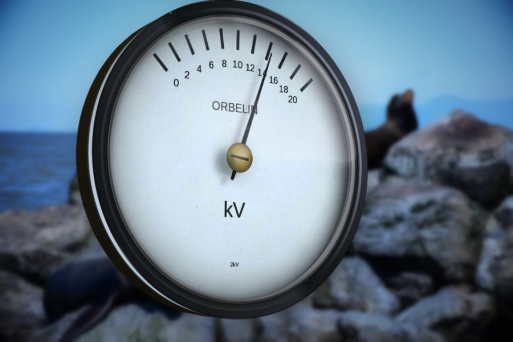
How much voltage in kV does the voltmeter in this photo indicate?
14 kV
